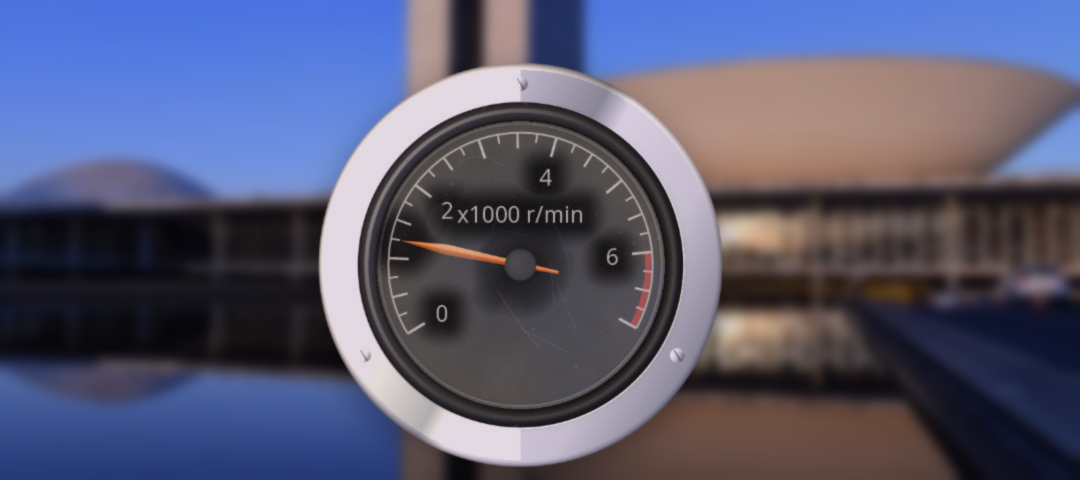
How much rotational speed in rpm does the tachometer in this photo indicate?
1250 rpm
